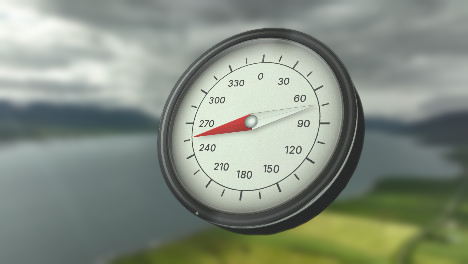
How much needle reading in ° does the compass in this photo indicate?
255 °
